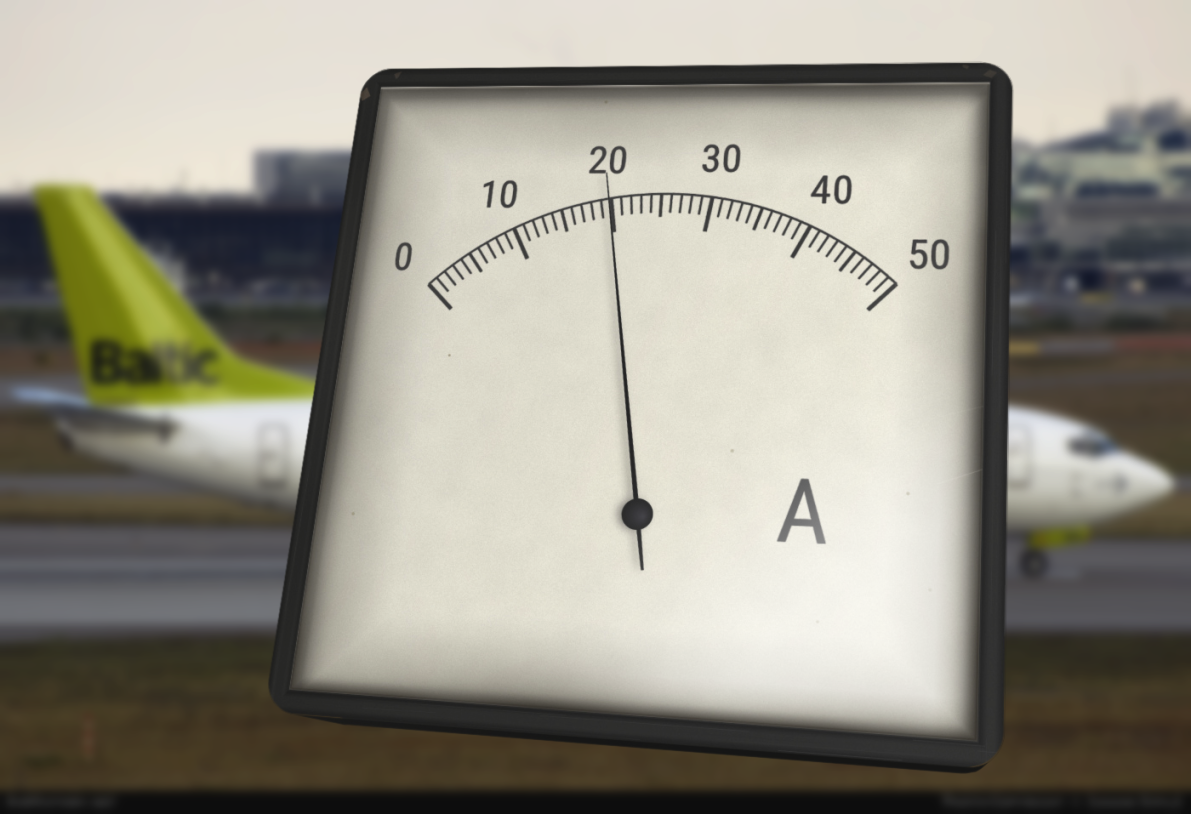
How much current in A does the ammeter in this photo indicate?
20 A
